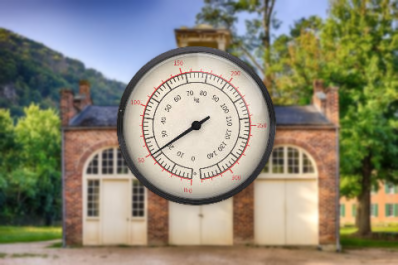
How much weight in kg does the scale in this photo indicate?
22 kg
